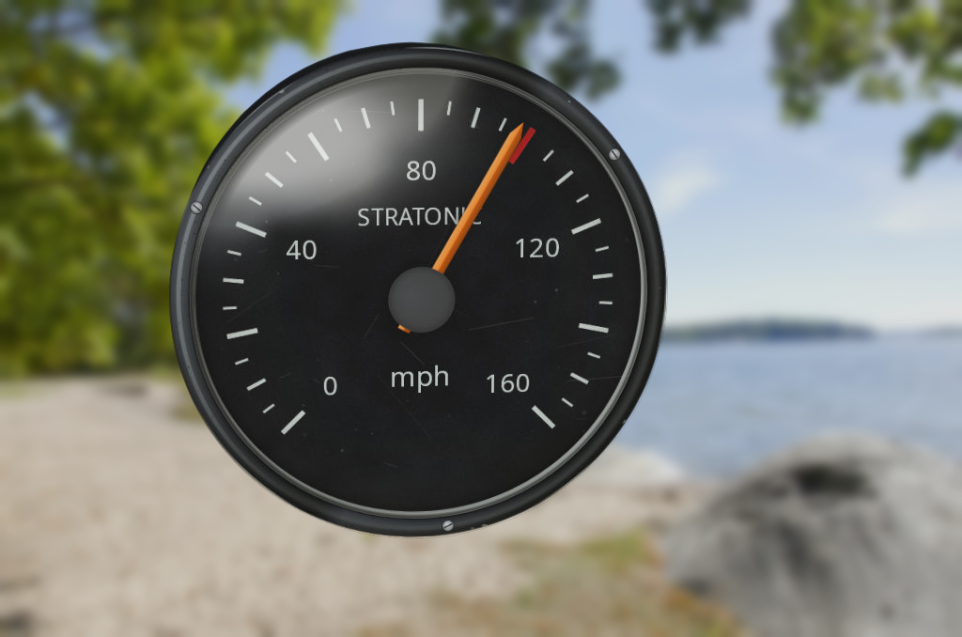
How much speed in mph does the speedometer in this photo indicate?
97.5 mph
